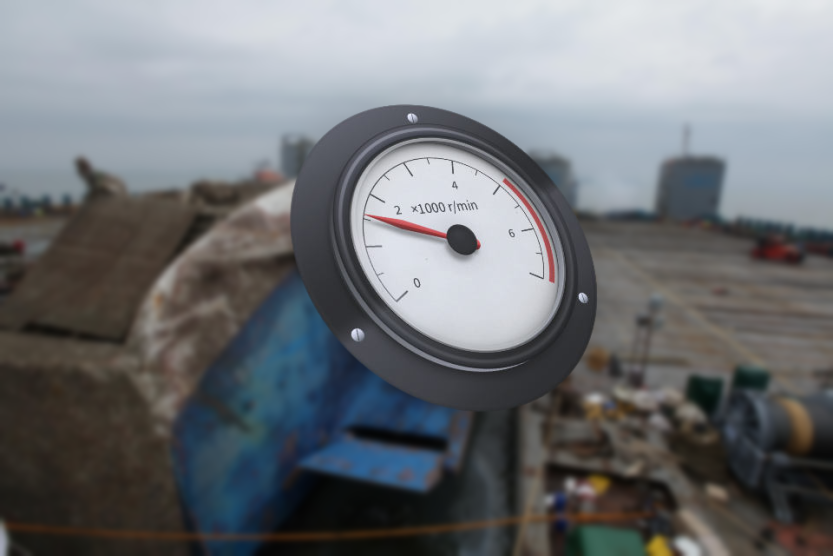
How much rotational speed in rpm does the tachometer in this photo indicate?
1500 rpm
